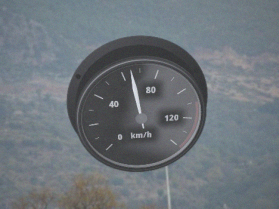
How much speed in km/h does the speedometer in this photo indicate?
65 km/h
